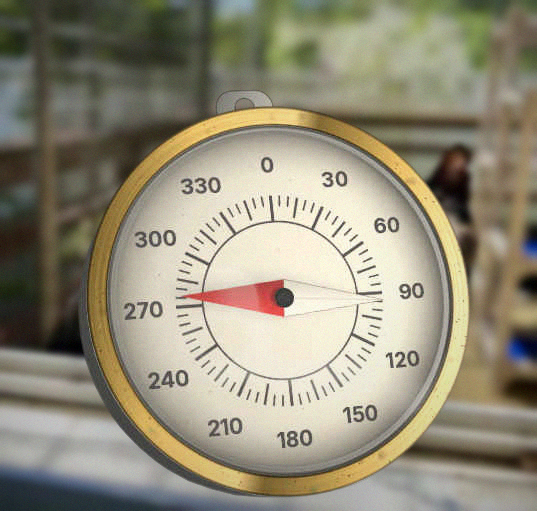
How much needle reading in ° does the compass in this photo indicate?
275 °
